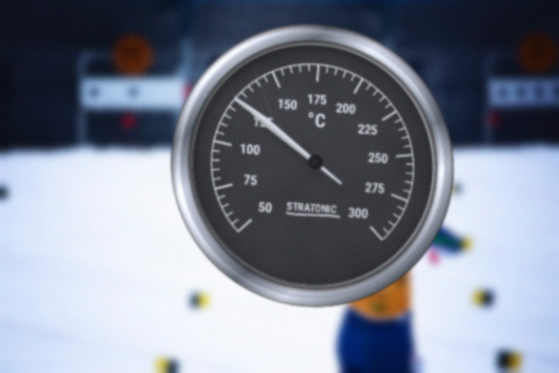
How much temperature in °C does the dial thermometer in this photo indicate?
125 °C
